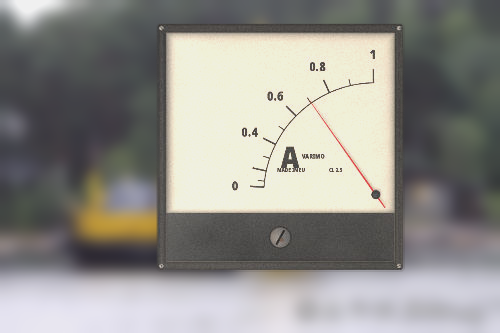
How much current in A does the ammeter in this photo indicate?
0.7 A
